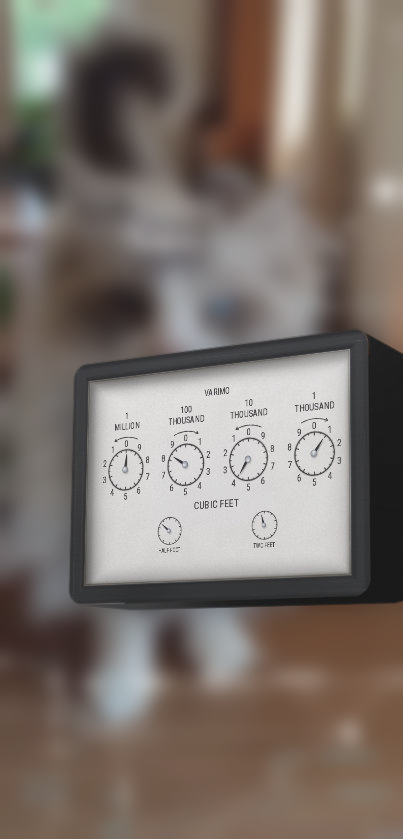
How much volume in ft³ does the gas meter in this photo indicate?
984100 ft³
